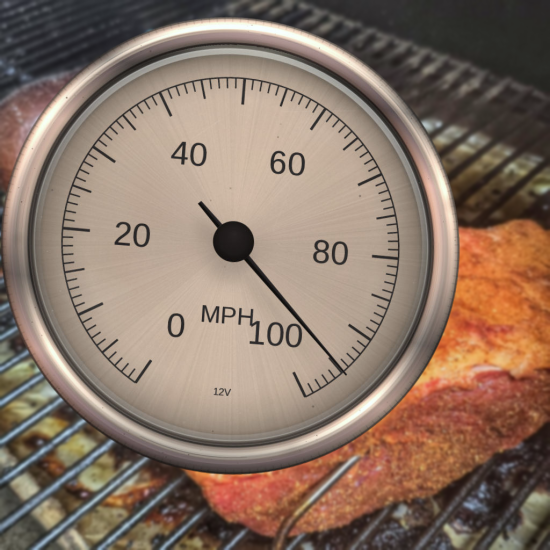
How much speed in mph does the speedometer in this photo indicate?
95 mph
